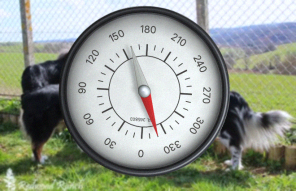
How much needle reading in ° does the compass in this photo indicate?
340 °
